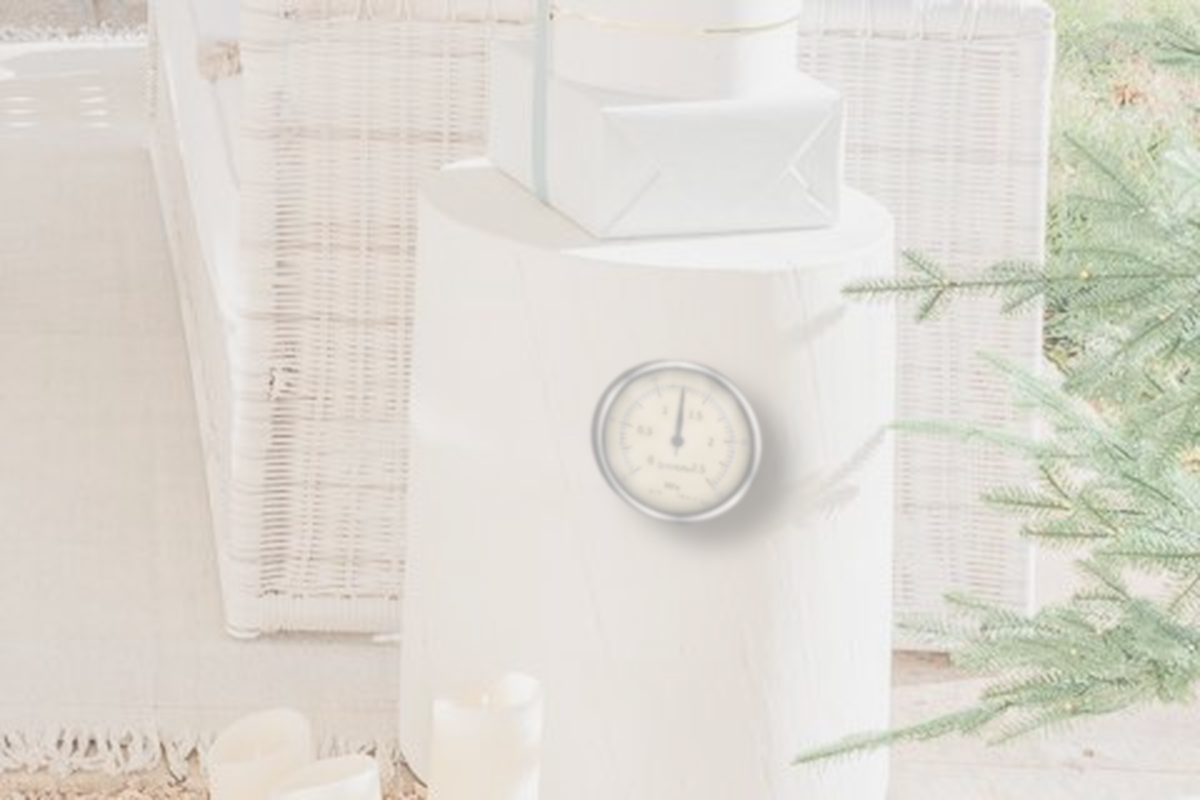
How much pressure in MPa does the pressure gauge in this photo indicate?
1.25 MPa
